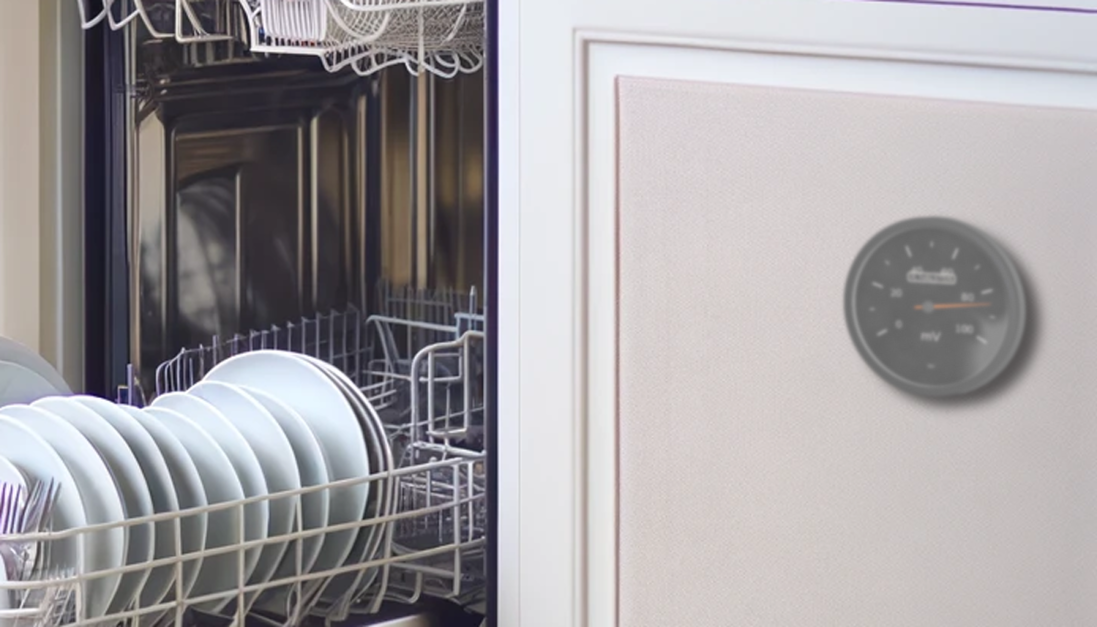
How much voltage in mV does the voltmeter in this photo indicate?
85 mV
